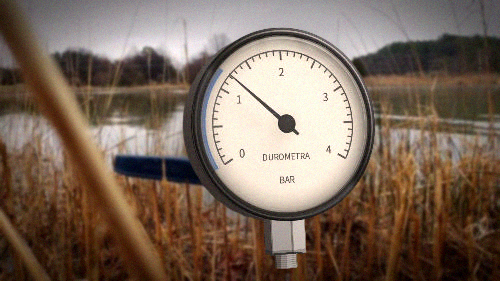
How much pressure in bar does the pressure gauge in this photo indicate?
1.2 bar
